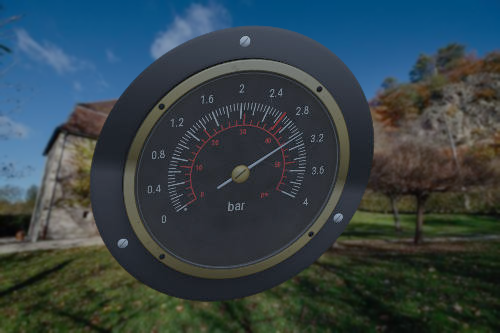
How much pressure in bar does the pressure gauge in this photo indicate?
3 bar
